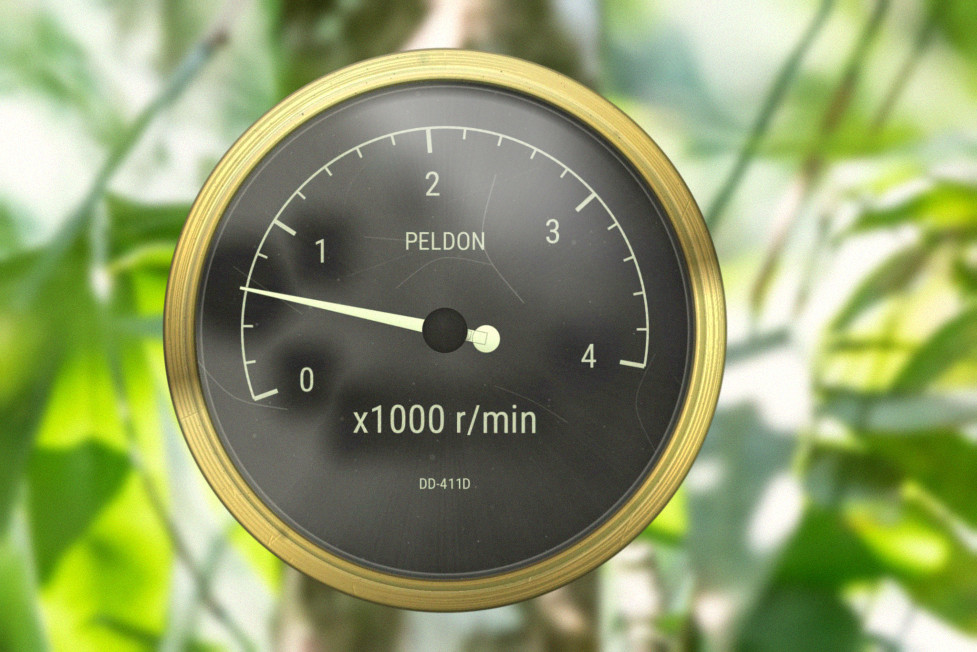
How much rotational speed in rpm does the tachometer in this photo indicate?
600 rpm
